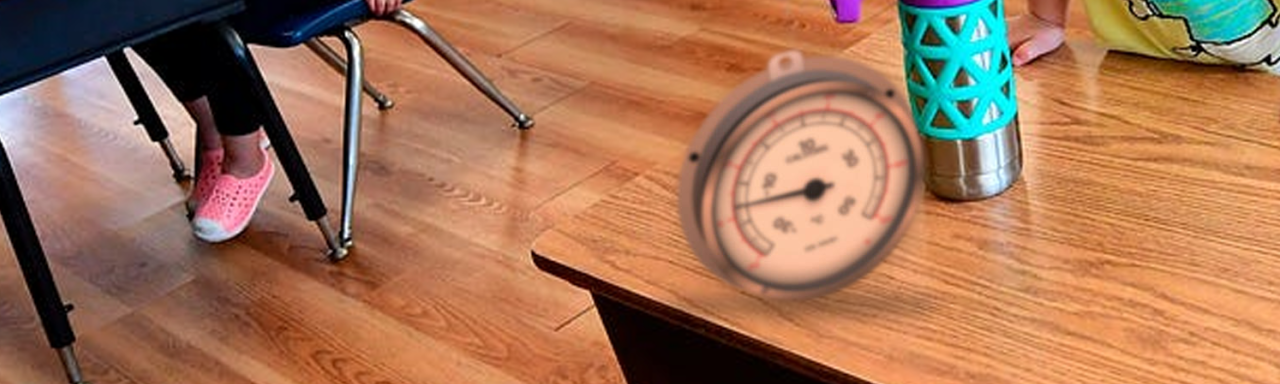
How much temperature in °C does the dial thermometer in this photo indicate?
-15 °C
